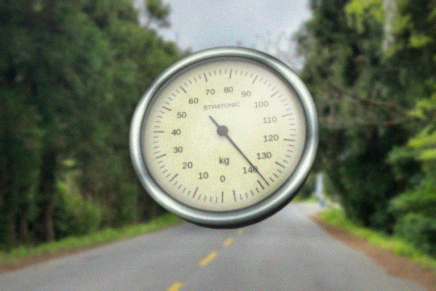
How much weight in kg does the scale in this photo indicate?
138 kg
